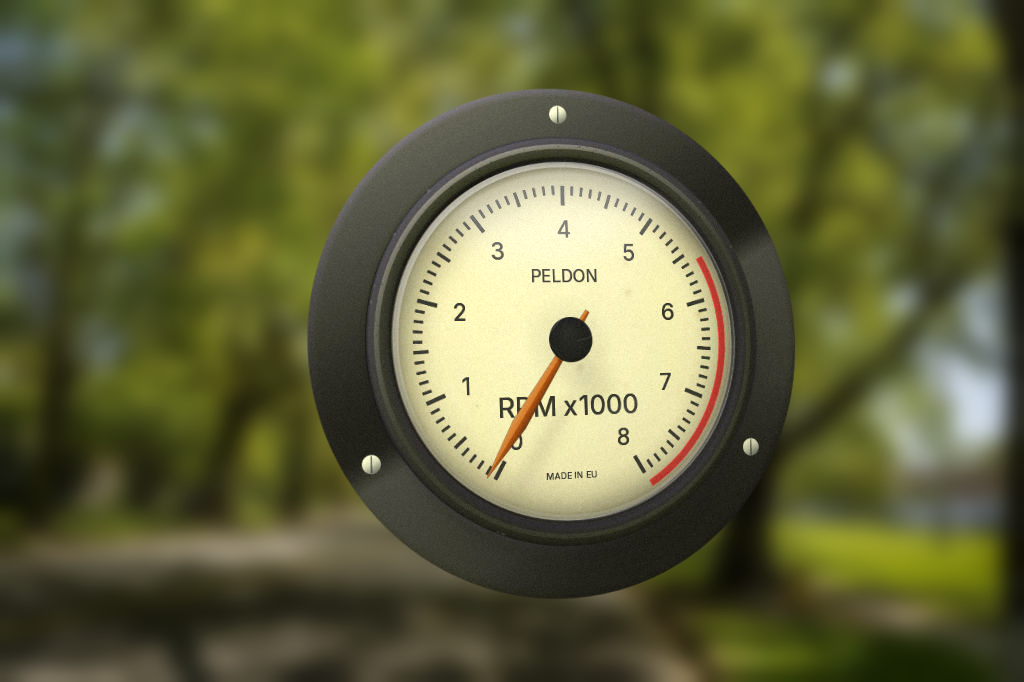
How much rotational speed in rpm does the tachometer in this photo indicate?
100 rpm
